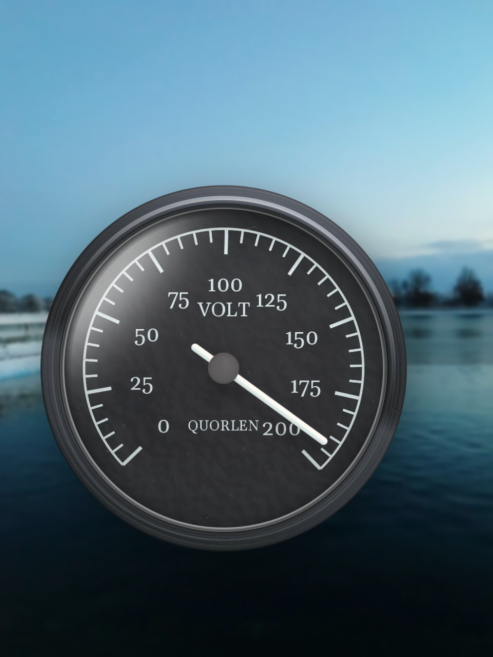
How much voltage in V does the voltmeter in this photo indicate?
192.5 V
